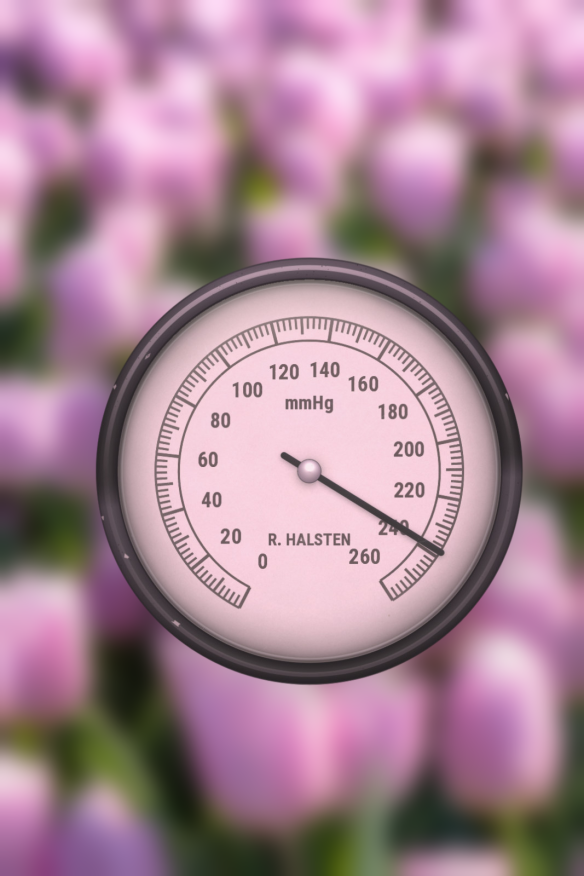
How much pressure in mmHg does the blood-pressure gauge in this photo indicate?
238 mmHg
